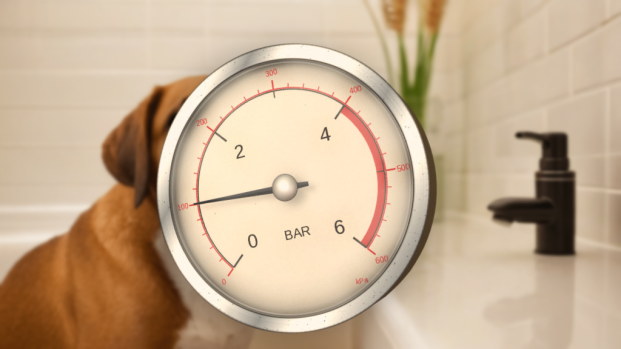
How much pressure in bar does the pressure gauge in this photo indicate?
1 bar
